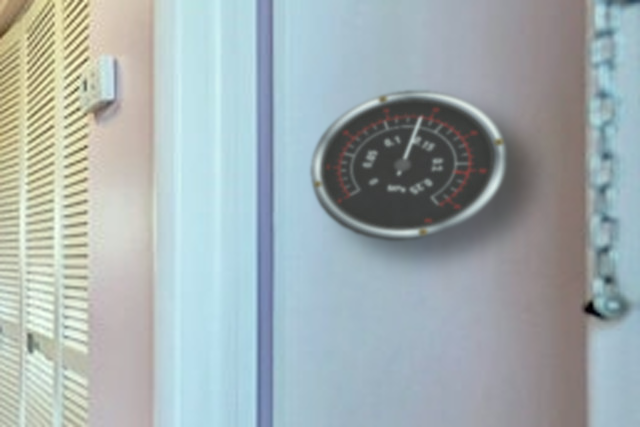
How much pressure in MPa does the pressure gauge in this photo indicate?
0.13 MPa
